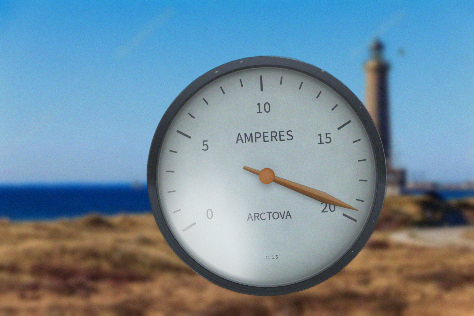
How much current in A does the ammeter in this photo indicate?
19.5 A
